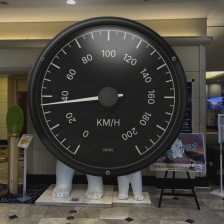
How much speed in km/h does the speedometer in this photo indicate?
35 km/h
